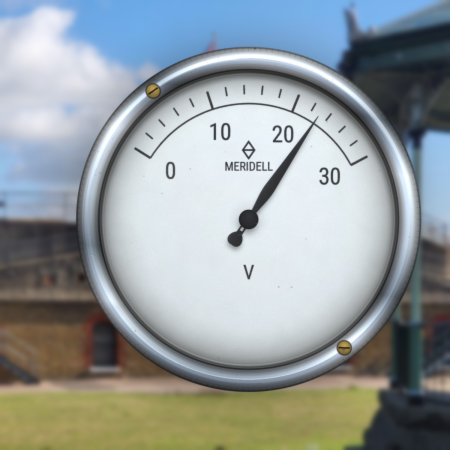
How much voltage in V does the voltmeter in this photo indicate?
23 V
